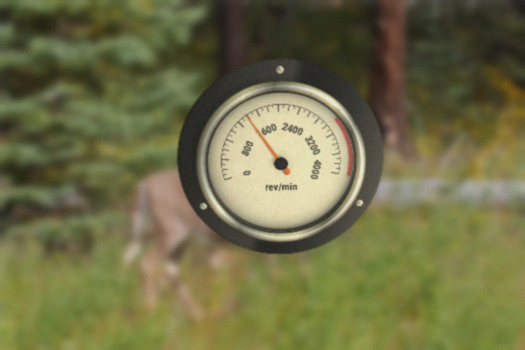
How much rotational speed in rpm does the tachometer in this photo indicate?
1400 rpm
